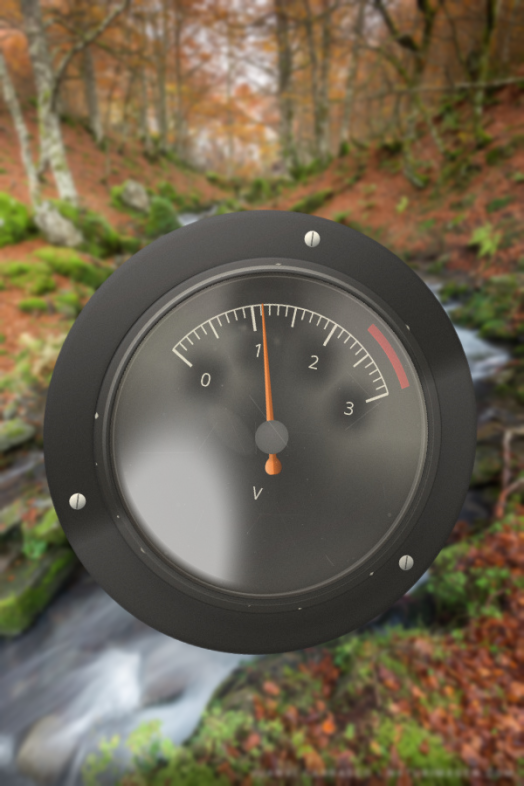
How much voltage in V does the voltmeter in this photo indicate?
1.1 V
